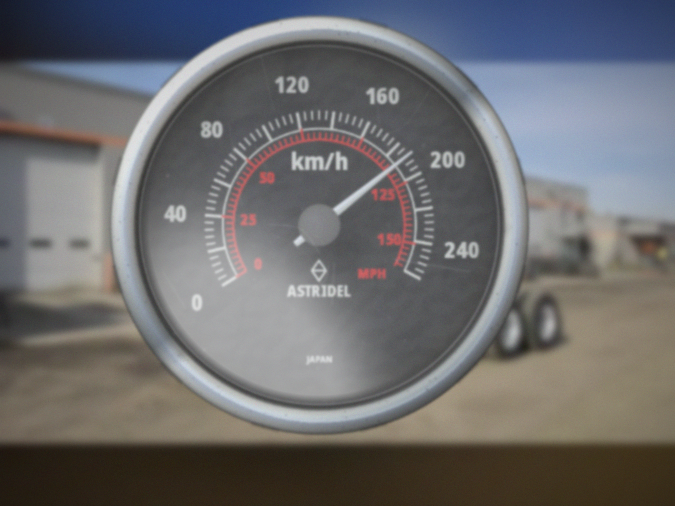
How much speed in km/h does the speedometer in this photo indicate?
188 km/h
